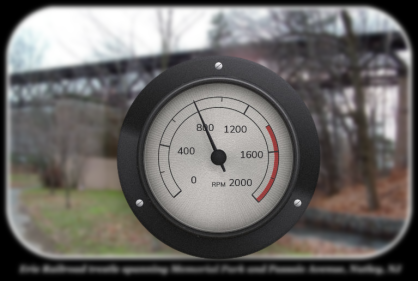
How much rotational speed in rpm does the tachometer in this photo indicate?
800 rpm
